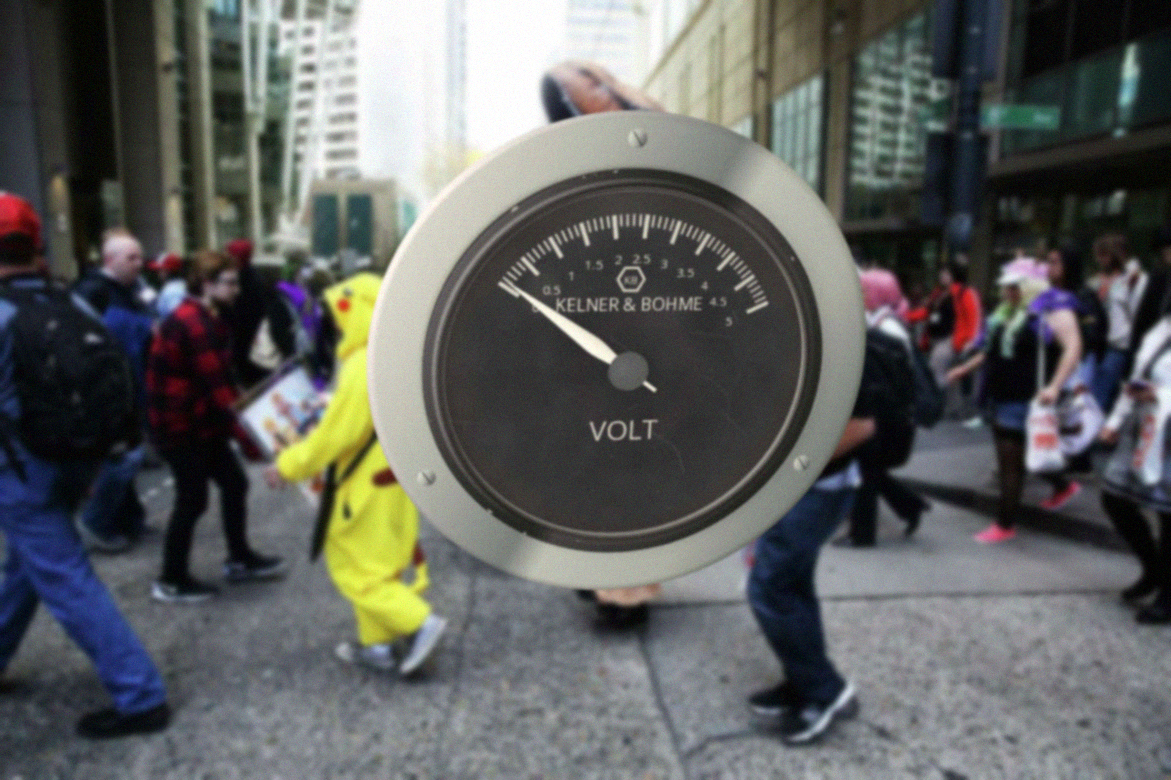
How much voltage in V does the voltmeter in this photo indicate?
0.1 V
